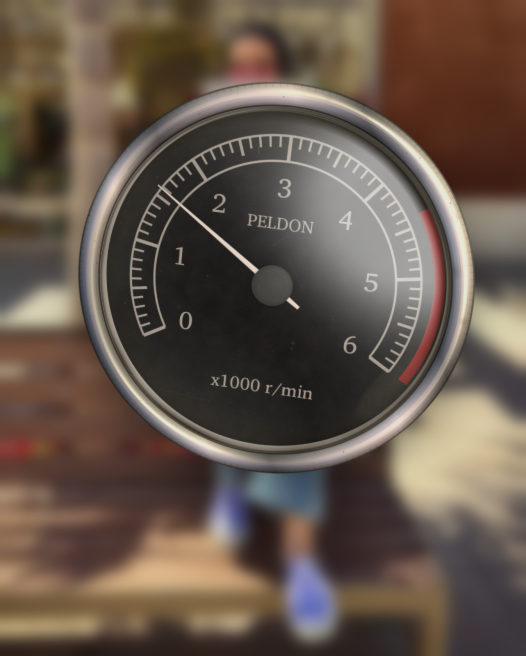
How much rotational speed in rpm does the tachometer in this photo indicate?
1600 rpm
